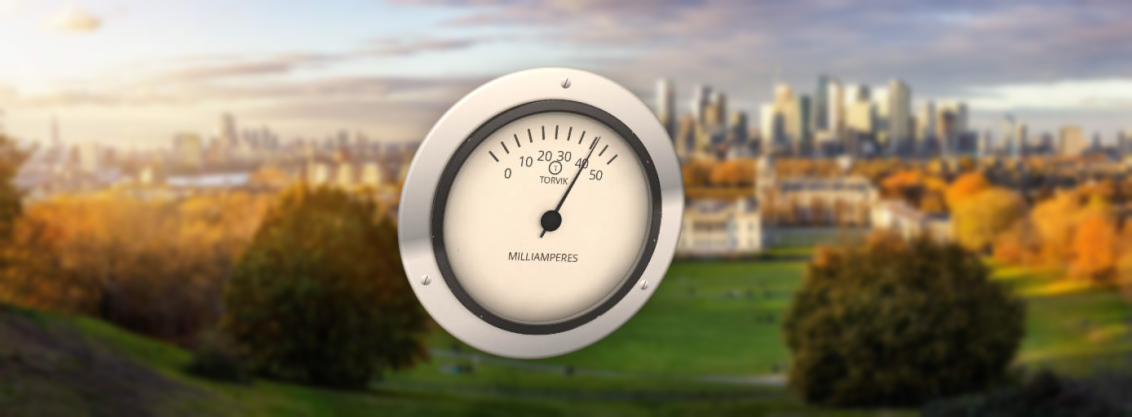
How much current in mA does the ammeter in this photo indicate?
40 mA
